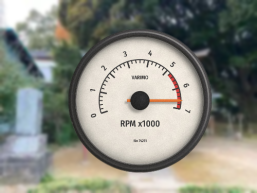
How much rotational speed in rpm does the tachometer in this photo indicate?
6600 rpm
